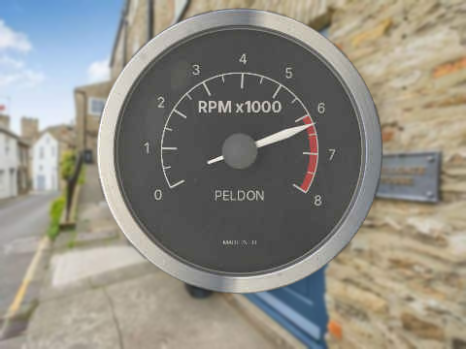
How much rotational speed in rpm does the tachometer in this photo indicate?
6250 rpm
